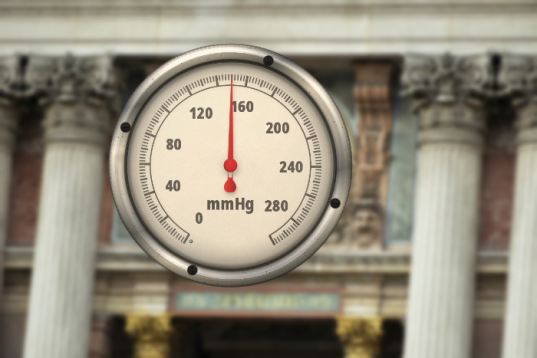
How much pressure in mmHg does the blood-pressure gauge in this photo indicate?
150 mmHg
